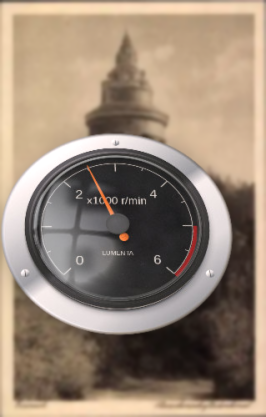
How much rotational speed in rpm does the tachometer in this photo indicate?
2500 rpm
